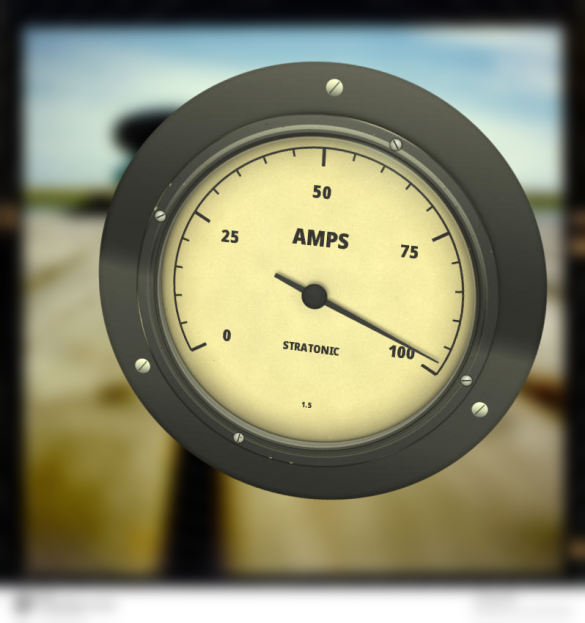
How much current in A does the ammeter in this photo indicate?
97.5 A
